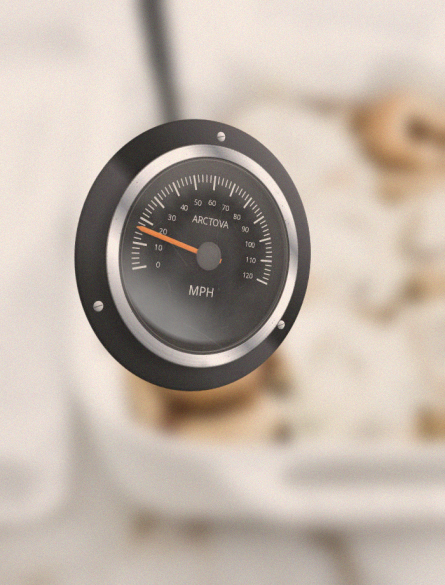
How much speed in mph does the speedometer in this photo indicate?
16 mph
